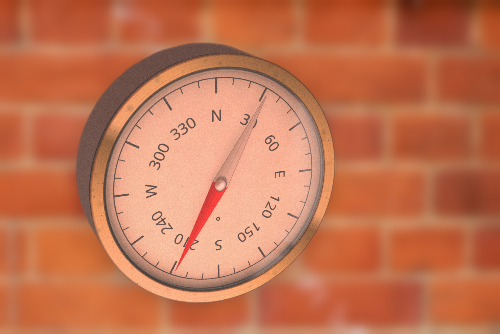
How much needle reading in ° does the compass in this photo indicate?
210 °
